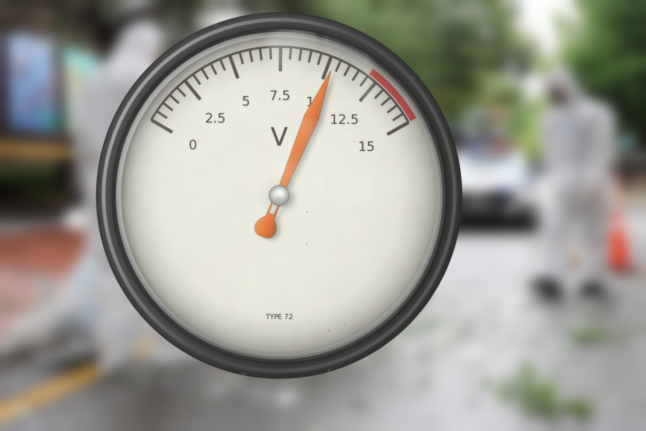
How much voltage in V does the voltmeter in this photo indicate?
10.25 V
